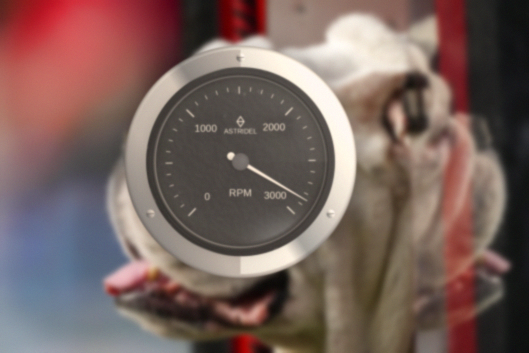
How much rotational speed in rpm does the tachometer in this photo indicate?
2850 rpm
